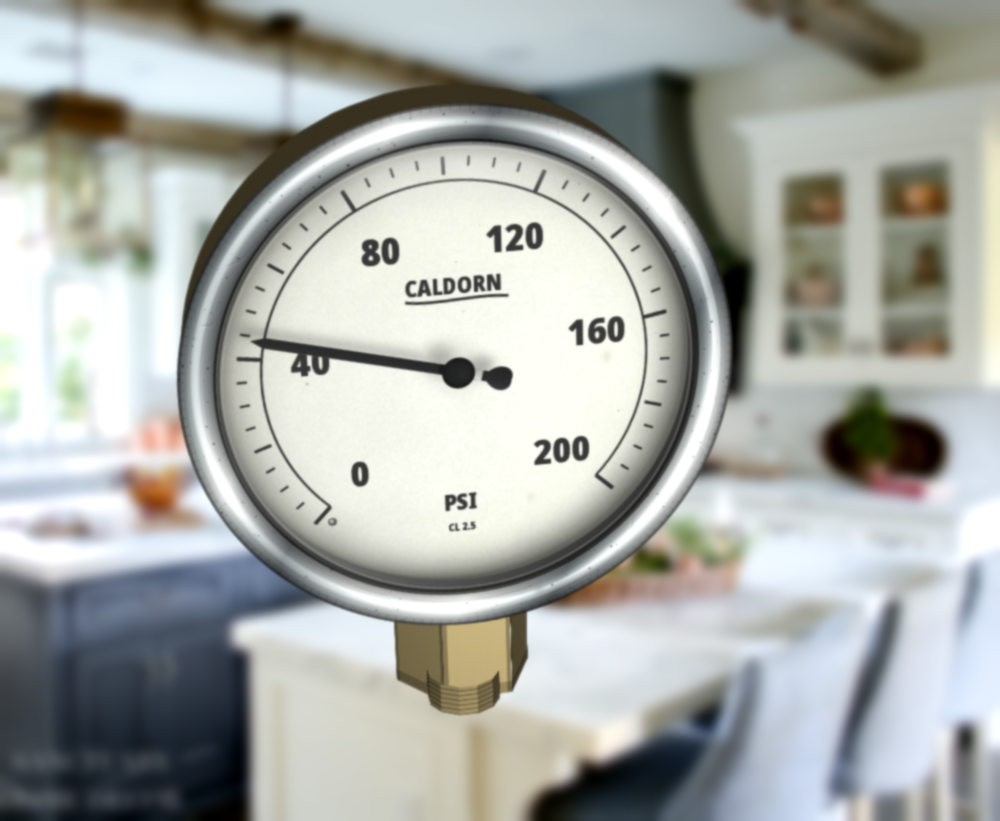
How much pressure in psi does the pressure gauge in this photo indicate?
45 psi
